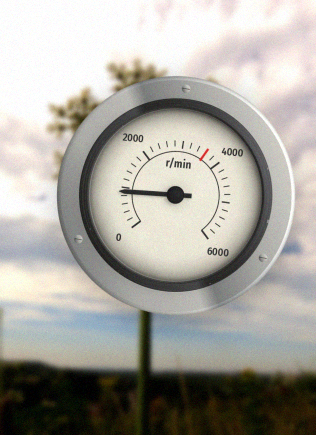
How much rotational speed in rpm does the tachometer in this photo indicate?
900 rpm
